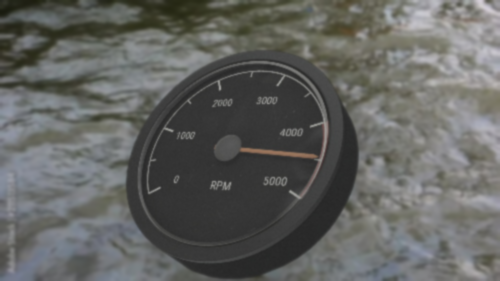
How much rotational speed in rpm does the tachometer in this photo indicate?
4500 rpm
